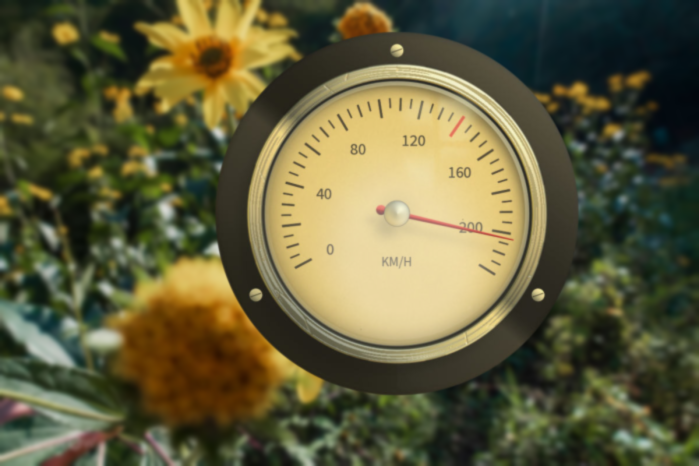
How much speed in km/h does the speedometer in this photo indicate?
202.5 km/h
